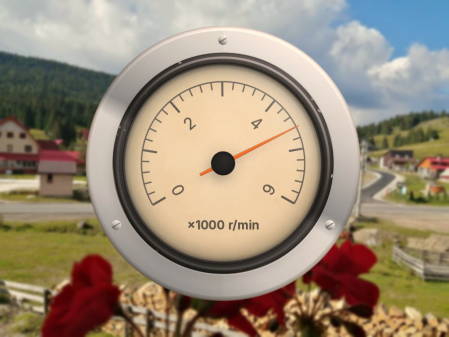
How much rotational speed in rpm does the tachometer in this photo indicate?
4600 rpm
